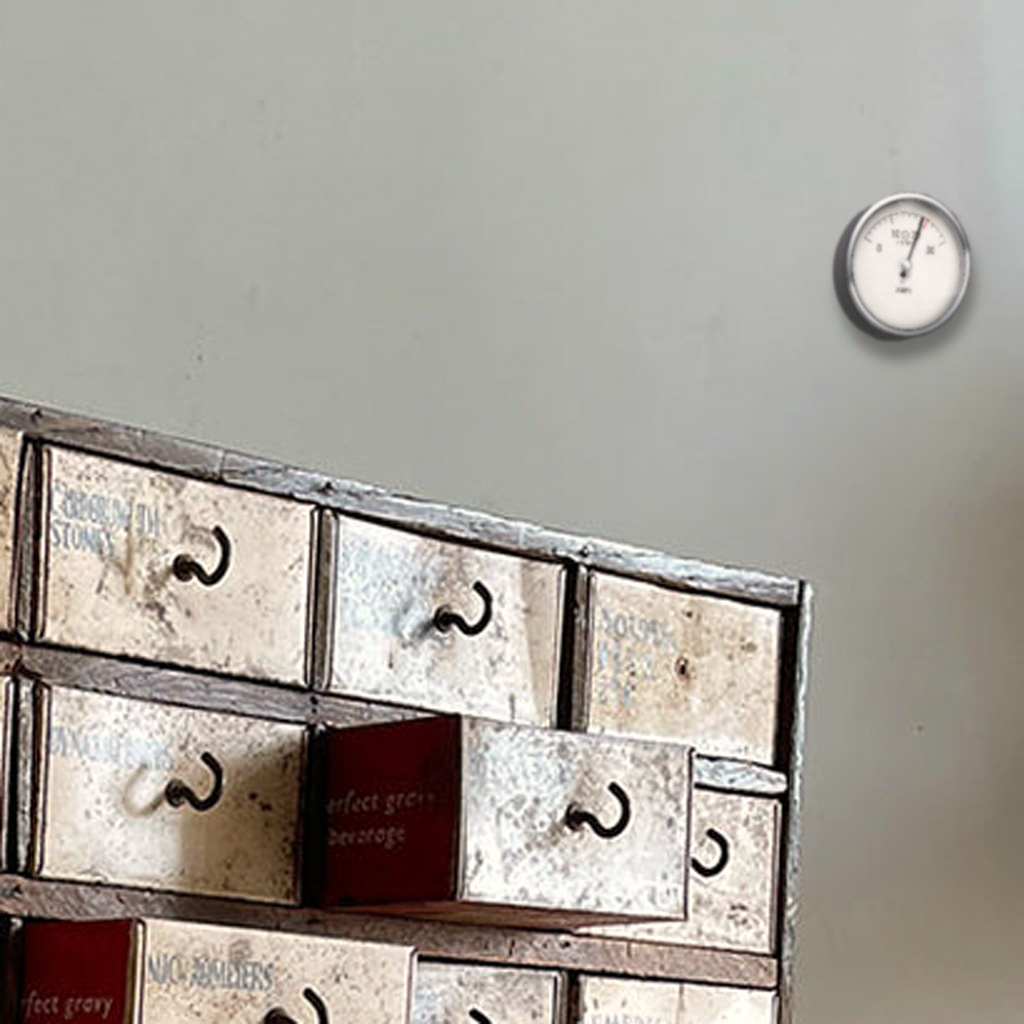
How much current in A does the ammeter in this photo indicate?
20 A
